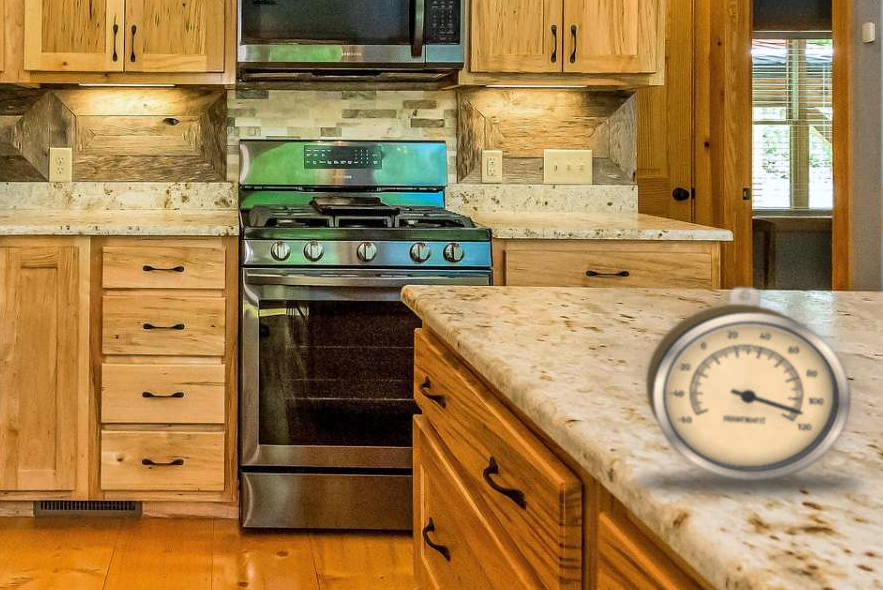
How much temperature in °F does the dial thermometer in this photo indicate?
110 °F
